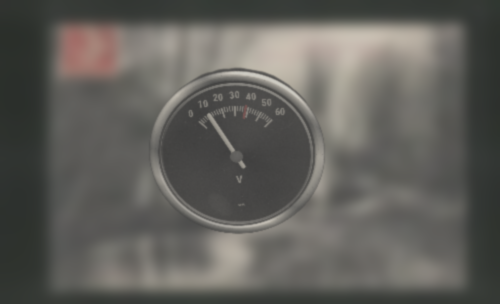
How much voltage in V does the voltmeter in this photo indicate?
10 V
